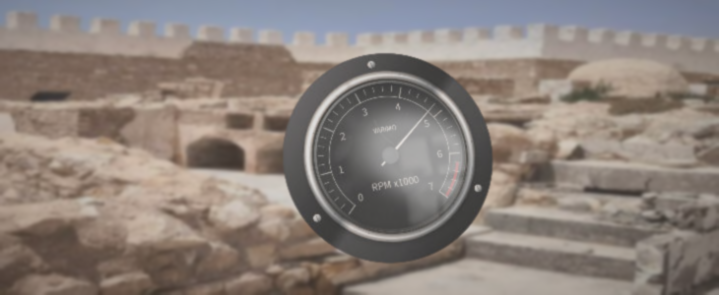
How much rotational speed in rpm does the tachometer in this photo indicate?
4800 rpm
